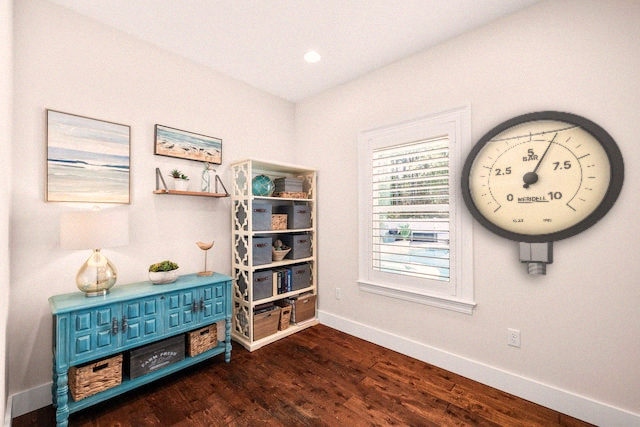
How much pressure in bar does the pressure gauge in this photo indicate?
6 bar
